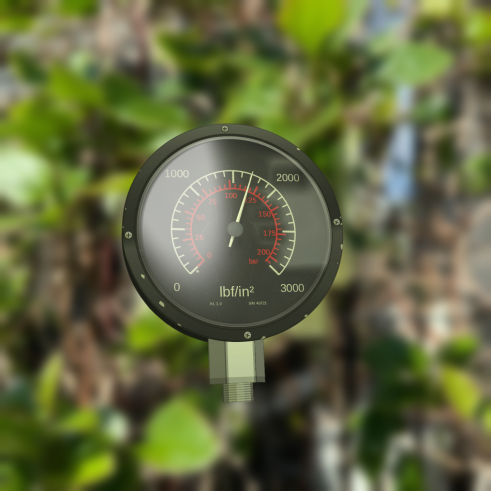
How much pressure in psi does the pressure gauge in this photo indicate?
1700 psi
